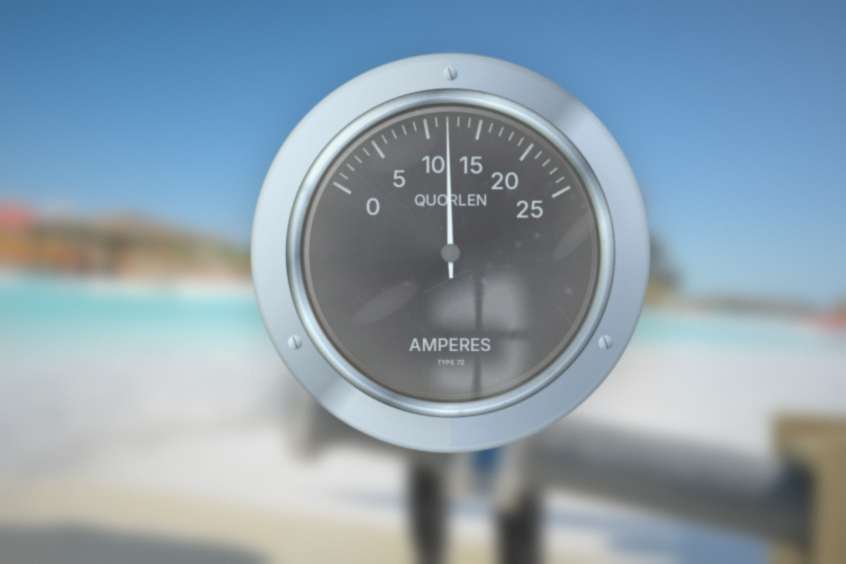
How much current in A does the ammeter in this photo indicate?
12 A
